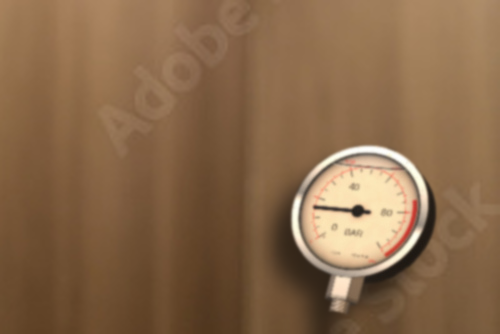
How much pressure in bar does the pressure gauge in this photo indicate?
15 bar
